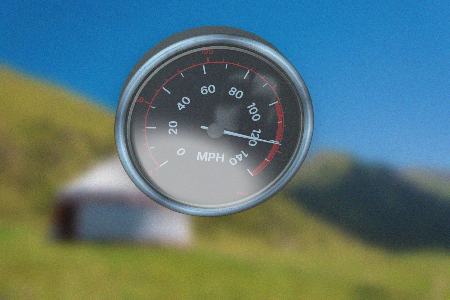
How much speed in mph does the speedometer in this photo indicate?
120 mph
